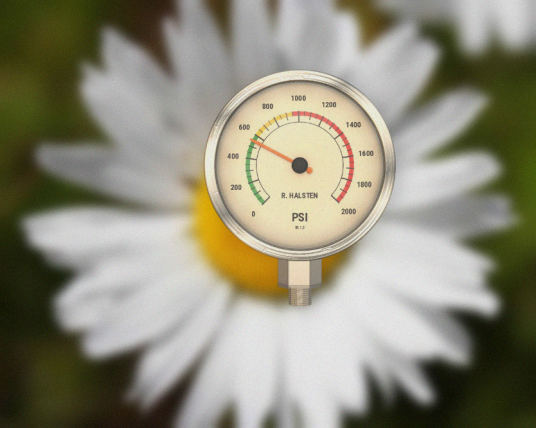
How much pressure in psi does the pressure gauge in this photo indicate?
550 psi
